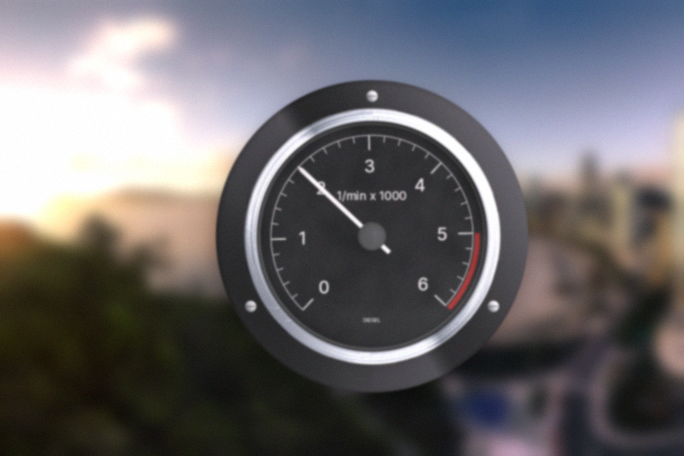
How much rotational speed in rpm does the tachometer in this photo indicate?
2000 rpm
